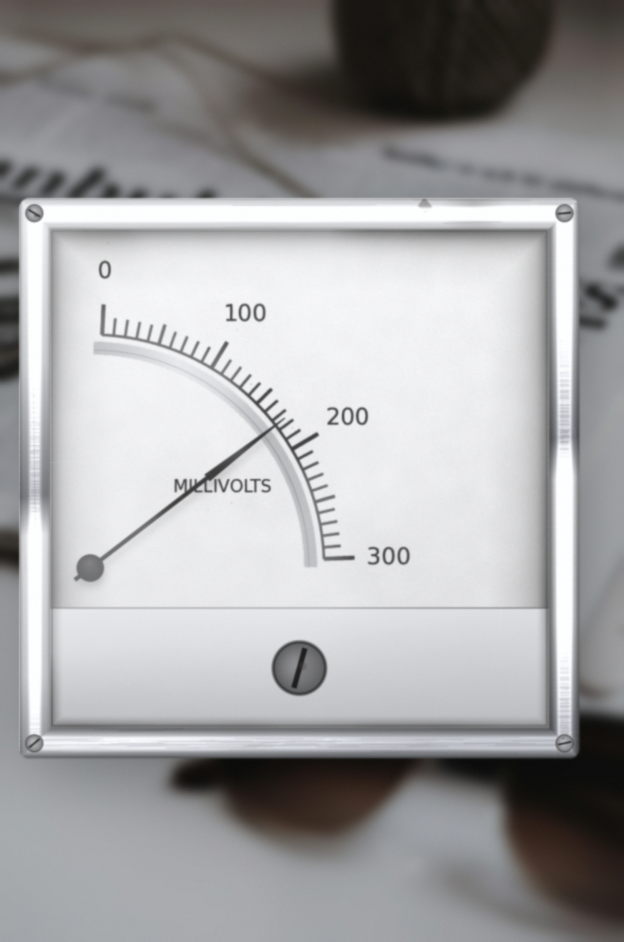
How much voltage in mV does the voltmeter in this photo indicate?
175 mV
